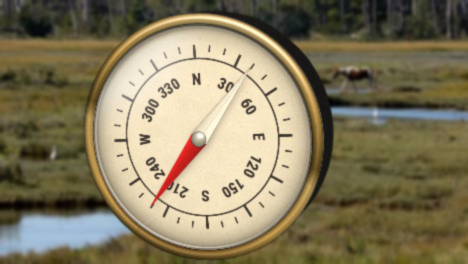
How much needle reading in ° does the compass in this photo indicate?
220 °
